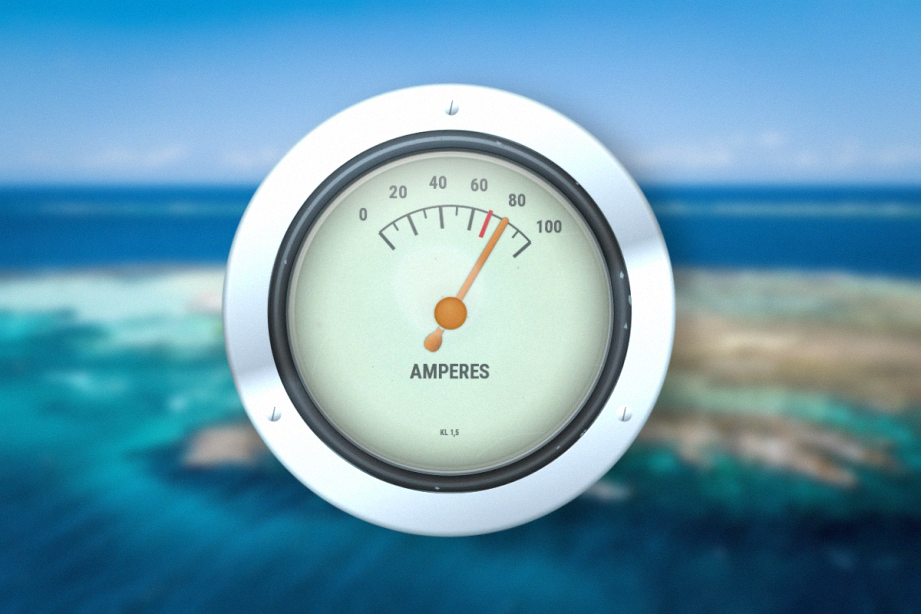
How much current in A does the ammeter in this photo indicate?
80 A
